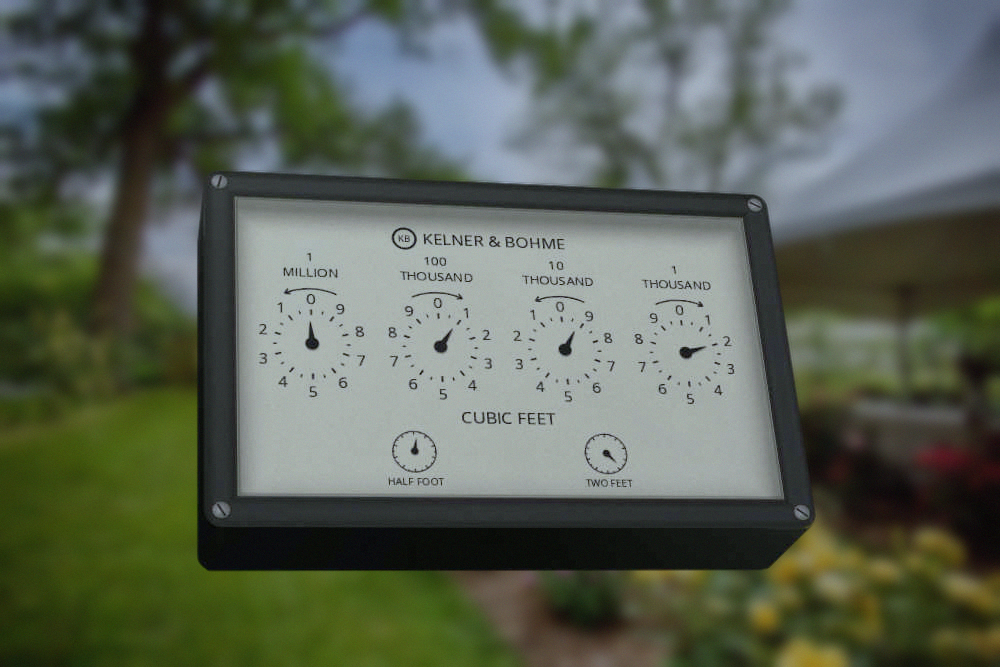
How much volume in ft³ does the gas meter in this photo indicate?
9200 ft³
